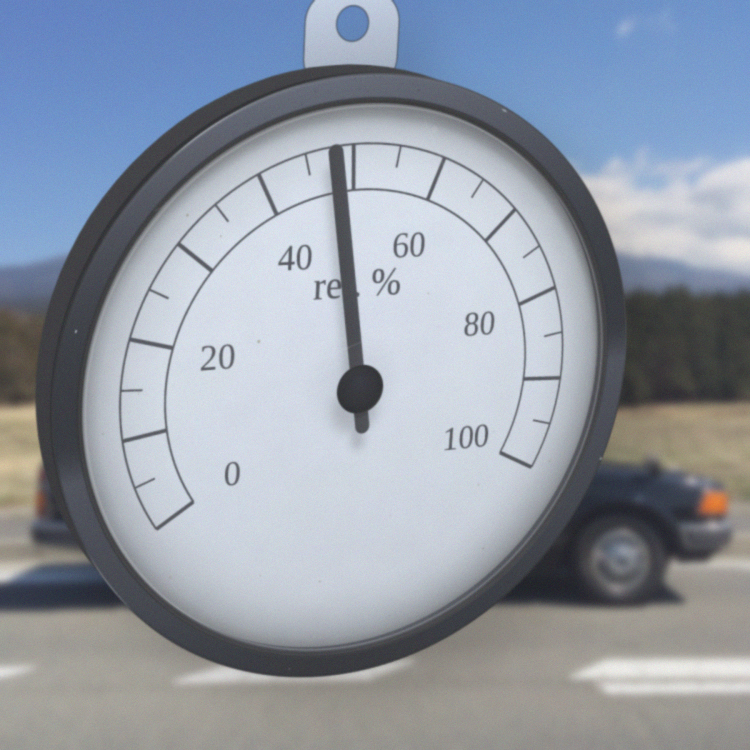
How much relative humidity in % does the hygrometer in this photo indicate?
47.5 %
